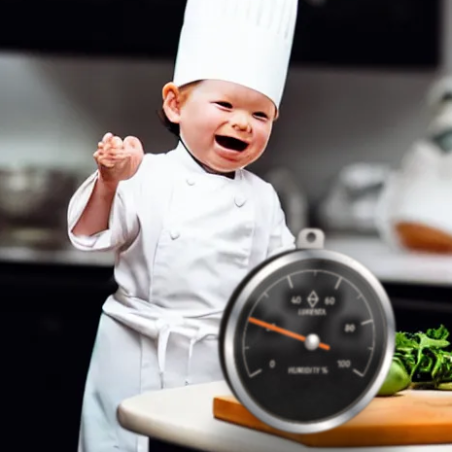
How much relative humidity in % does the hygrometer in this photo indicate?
20 %
